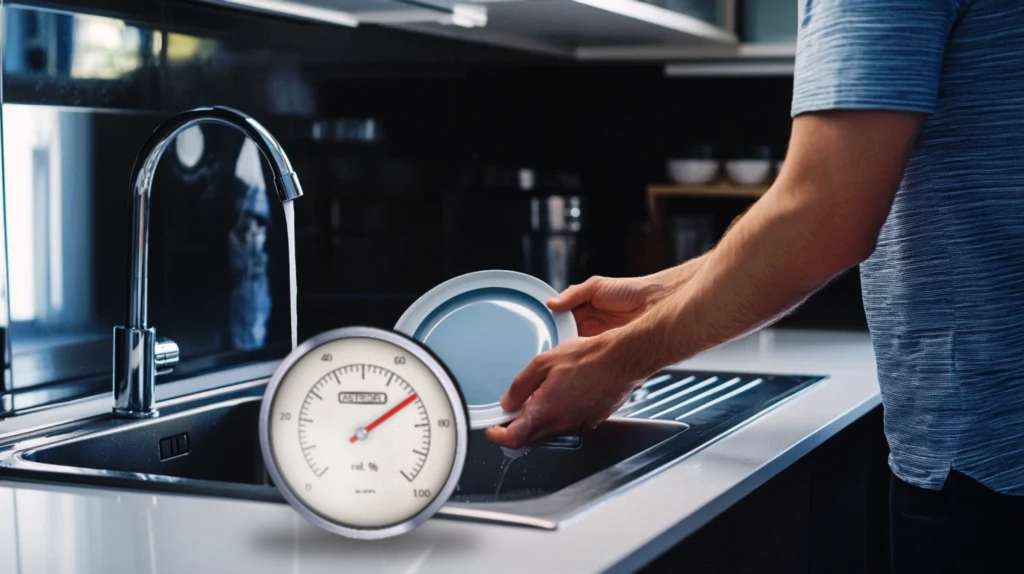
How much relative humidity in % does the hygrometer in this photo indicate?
70 %
